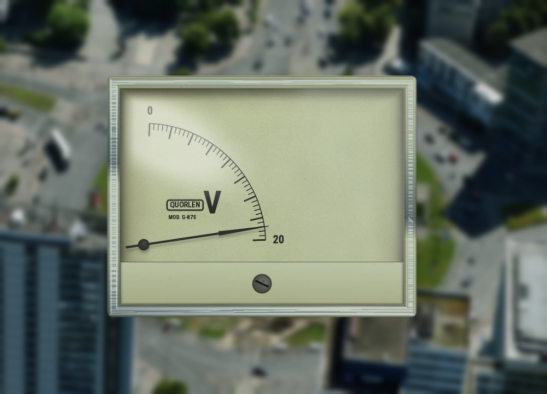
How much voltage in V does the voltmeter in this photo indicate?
18.5 V
